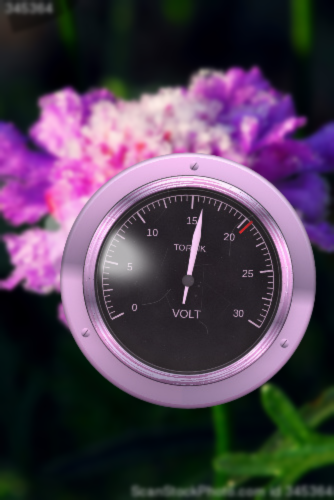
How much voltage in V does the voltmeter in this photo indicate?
16 V
